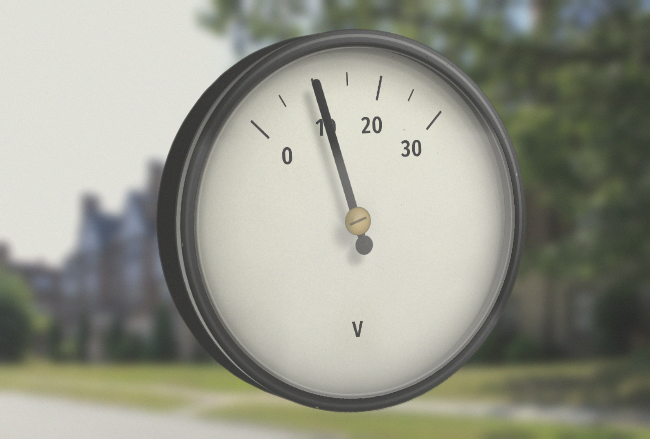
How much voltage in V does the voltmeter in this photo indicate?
10 V
